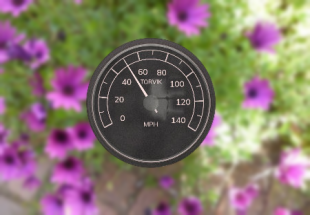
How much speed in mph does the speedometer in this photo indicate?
50 mph
